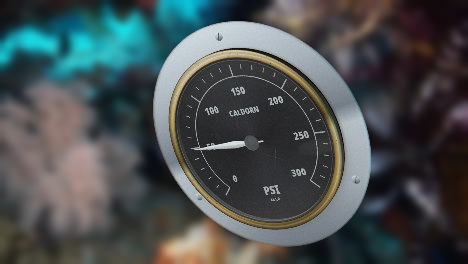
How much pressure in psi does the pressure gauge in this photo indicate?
50 psi
